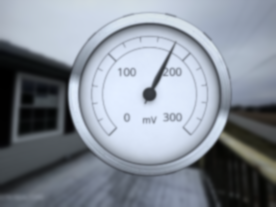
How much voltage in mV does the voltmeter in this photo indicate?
180 mV
